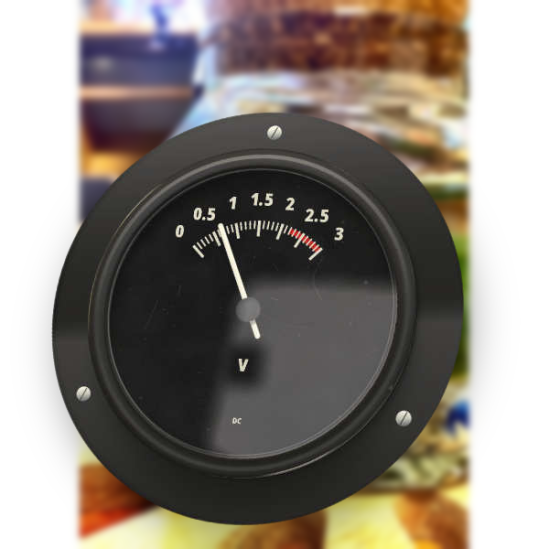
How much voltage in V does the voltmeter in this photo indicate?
0.7 V
